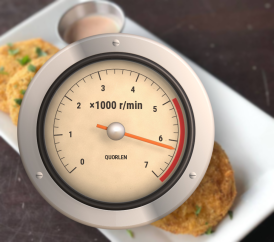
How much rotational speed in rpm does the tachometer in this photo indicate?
6200 rpm
